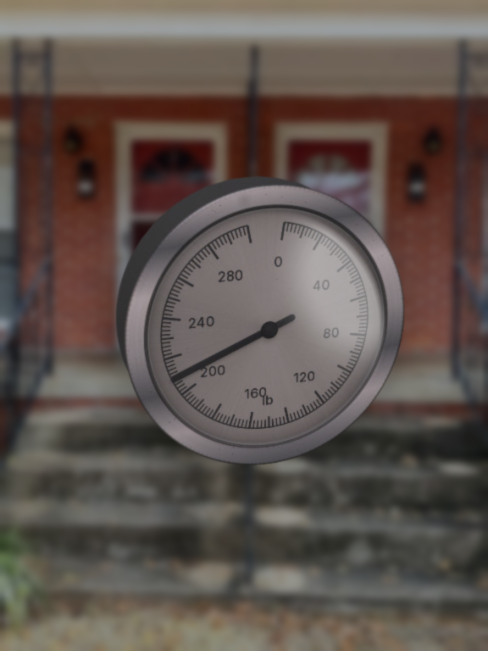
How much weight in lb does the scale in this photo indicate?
210 lb
